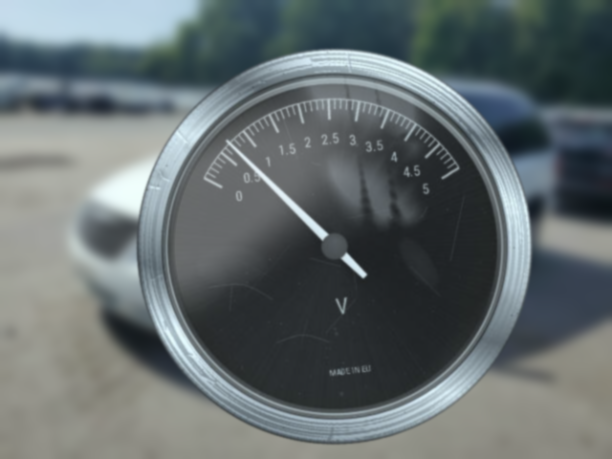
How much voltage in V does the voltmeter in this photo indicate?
0.7 V
